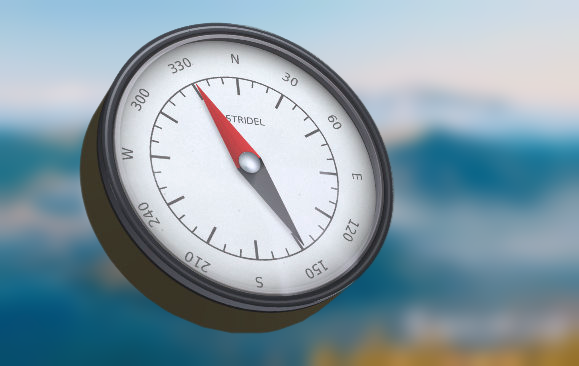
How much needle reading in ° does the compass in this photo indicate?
330 °
